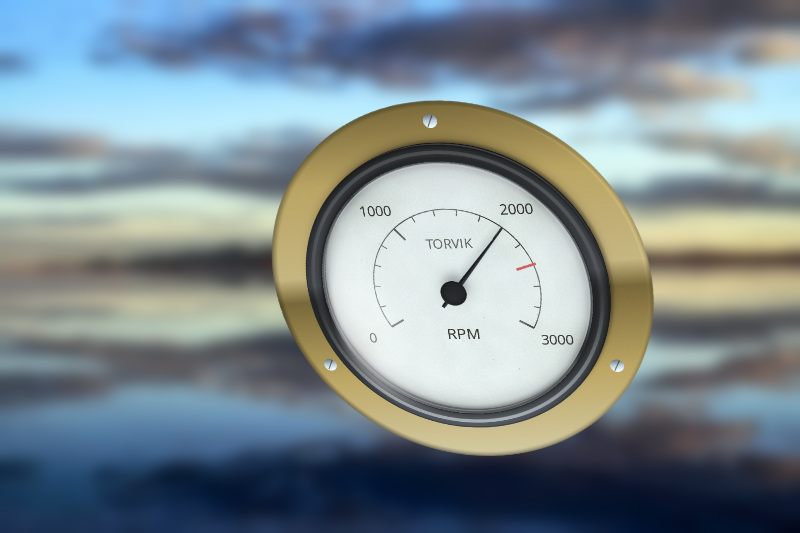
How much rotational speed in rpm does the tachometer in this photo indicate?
2000 rpm
